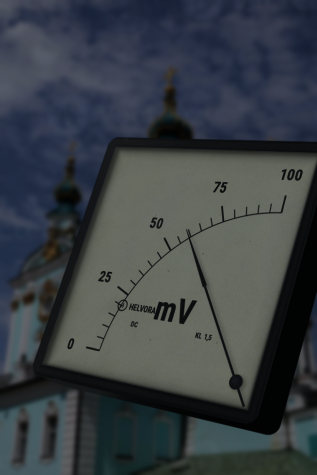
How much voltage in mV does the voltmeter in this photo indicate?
60 mV
